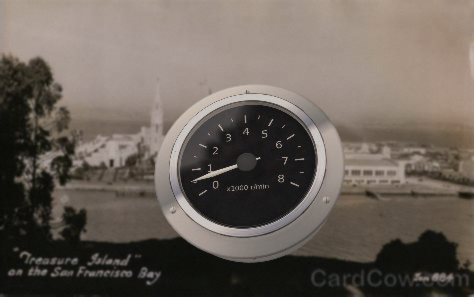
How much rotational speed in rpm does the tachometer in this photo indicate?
500 rpm
